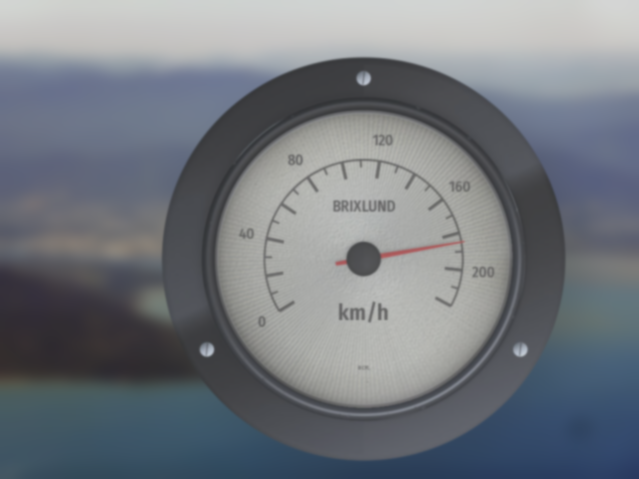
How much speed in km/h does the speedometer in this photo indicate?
185 km/h
